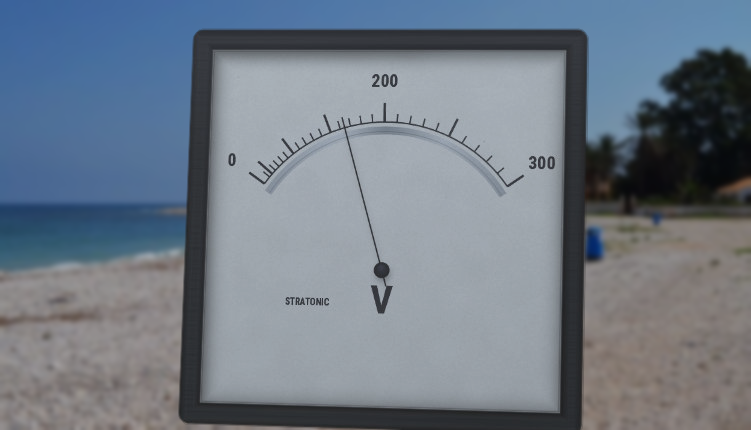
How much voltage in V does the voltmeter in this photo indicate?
165 V
